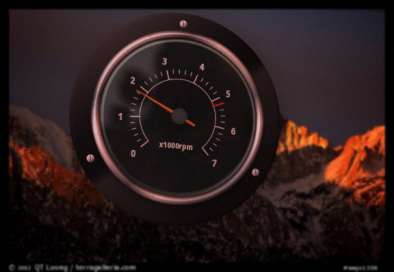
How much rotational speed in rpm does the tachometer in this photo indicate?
1800 rpm
